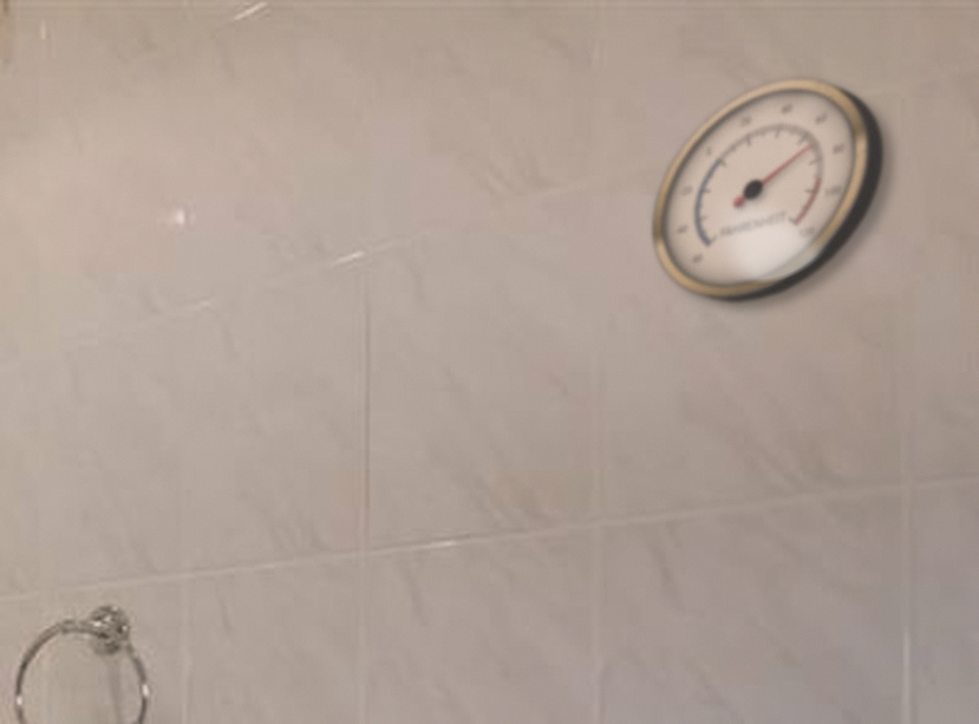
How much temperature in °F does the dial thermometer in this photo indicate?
70 °F
